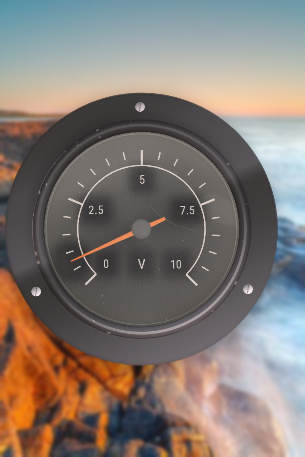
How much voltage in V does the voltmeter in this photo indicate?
0.75 V
